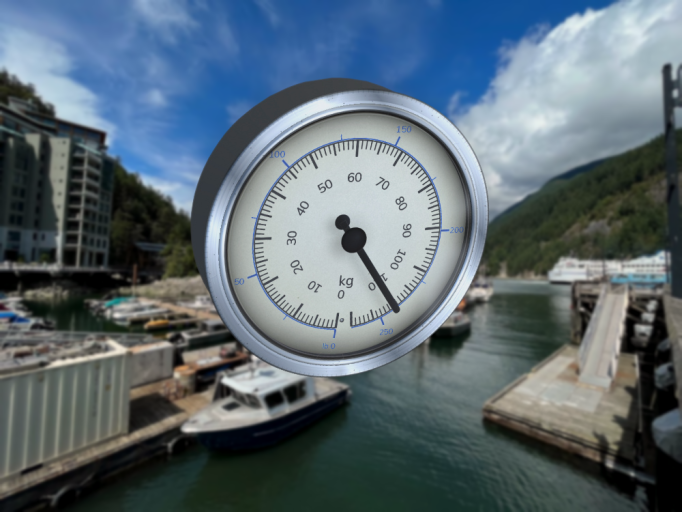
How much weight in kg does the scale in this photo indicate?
110 kg
